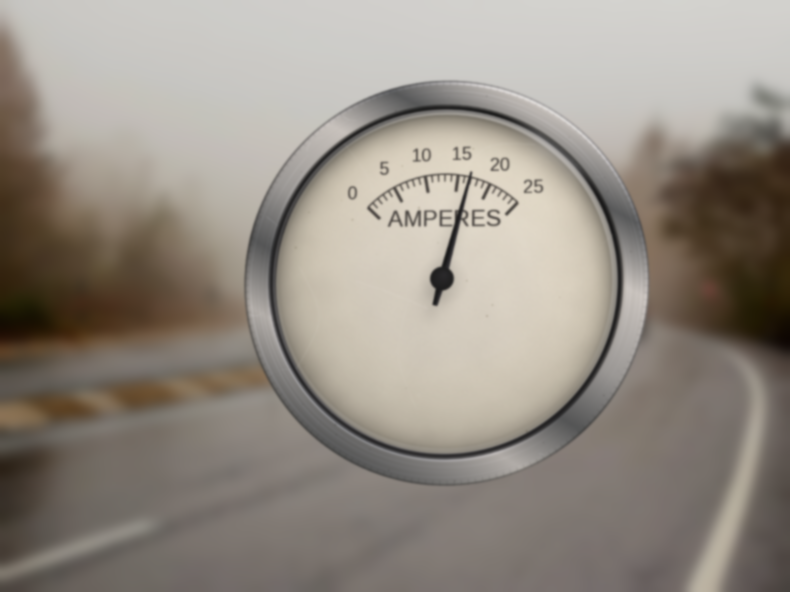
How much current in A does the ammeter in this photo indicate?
17 A
